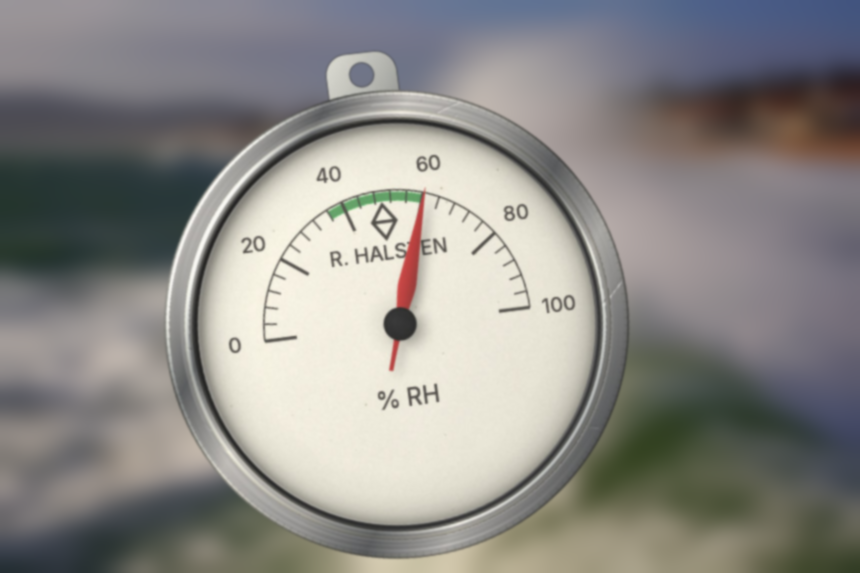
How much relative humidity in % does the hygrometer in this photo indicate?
60 %
